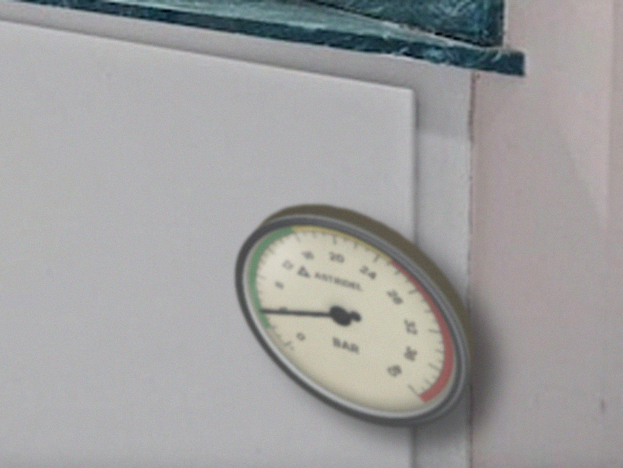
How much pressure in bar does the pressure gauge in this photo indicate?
4 bar
